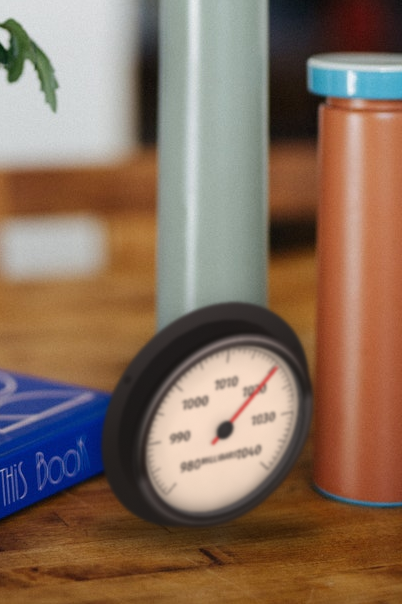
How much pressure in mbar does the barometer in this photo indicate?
1020 mbar
